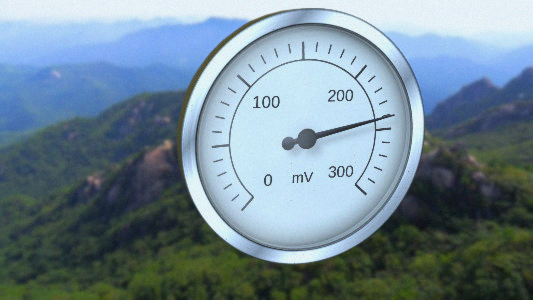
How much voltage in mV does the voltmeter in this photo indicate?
240 mV
